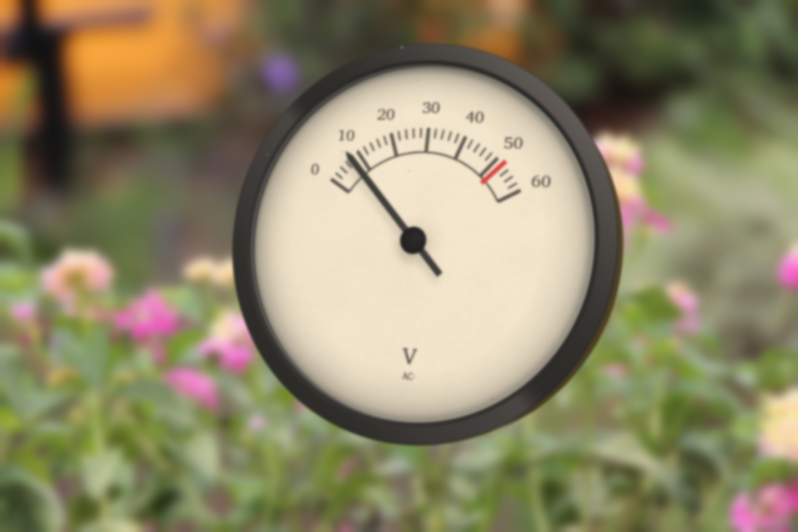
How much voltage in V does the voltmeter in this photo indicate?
8 V
